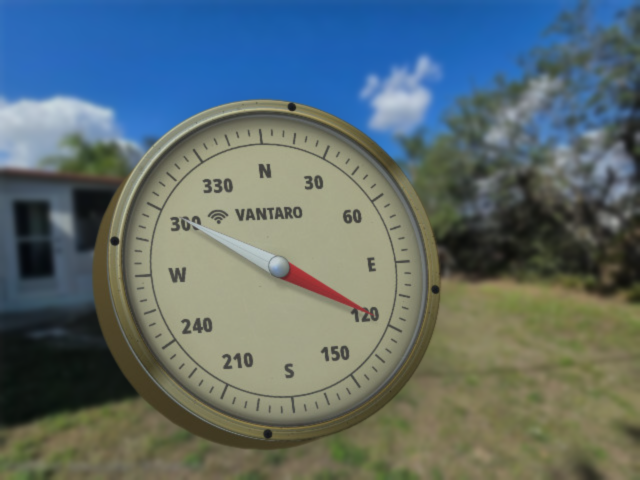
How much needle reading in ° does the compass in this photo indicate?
120 °
